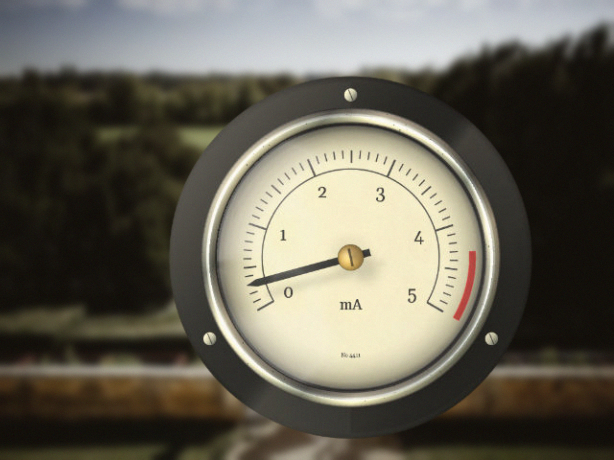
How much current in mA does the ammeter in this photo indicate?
0.3 mA
